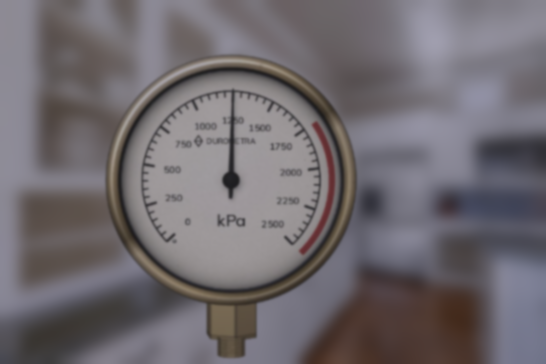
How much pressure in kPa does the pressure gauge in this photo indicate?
1250 kPa
